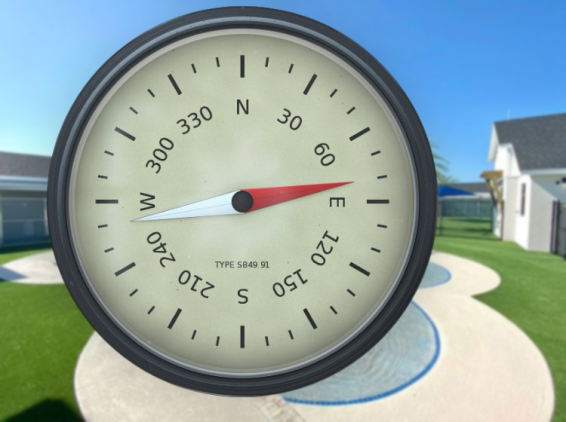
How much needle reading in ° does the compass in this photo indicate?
80 °
